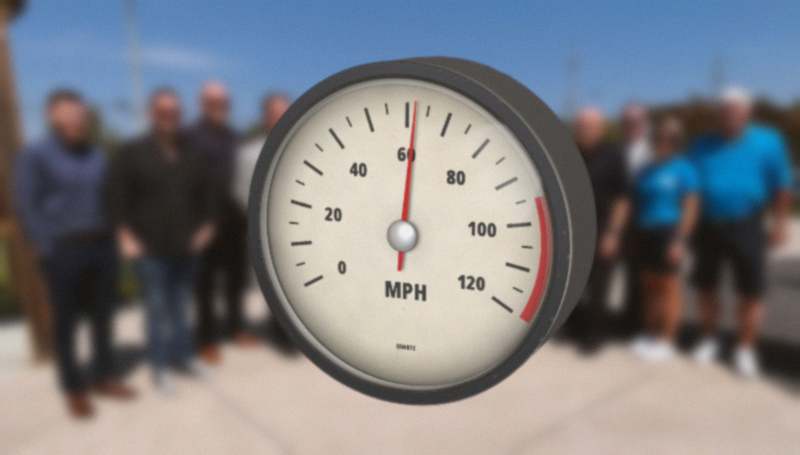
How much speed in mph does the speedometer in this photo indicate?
62.5 mph
